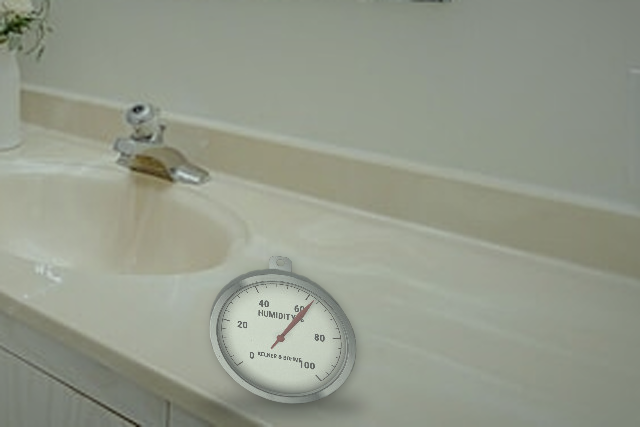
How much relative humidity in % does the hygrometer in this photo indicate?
62 %
